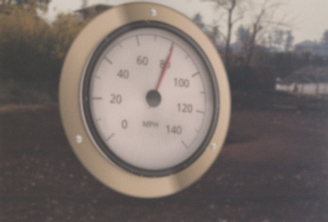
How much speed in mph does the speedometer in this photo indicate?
80 mph
